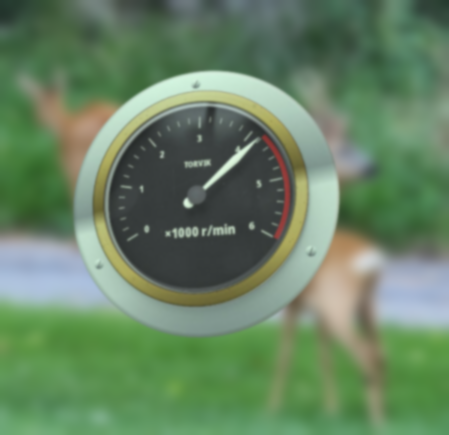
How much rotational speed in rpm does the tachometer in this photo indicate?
4200 rpm
